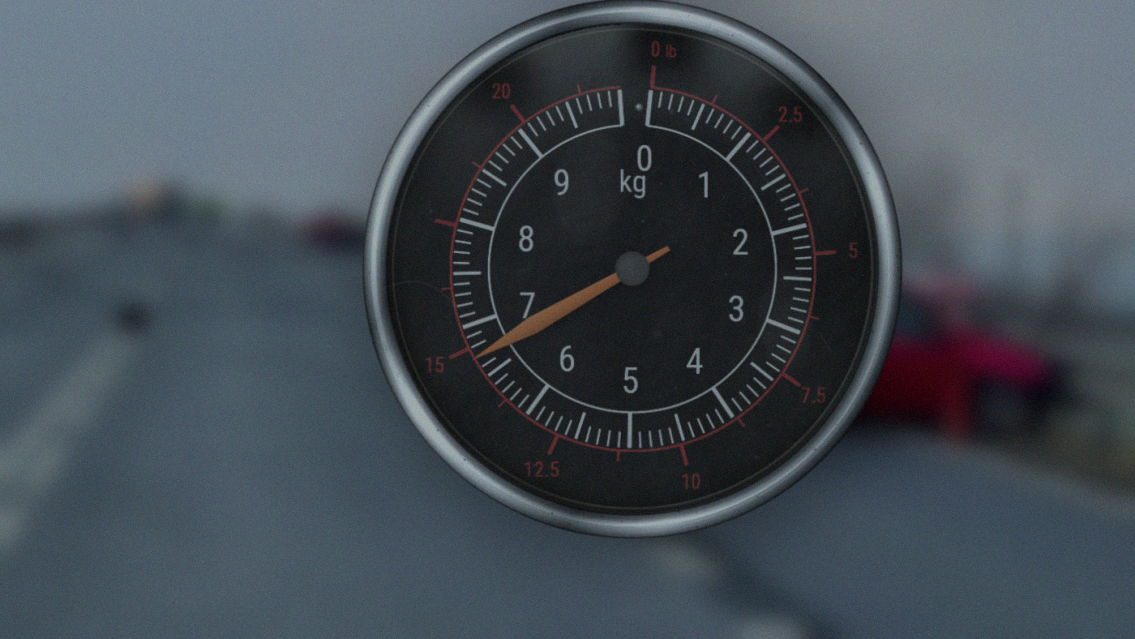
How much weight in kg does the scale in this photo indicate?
6.7 kg
